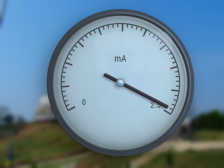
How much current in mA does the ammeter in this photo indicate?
2.45 mA
